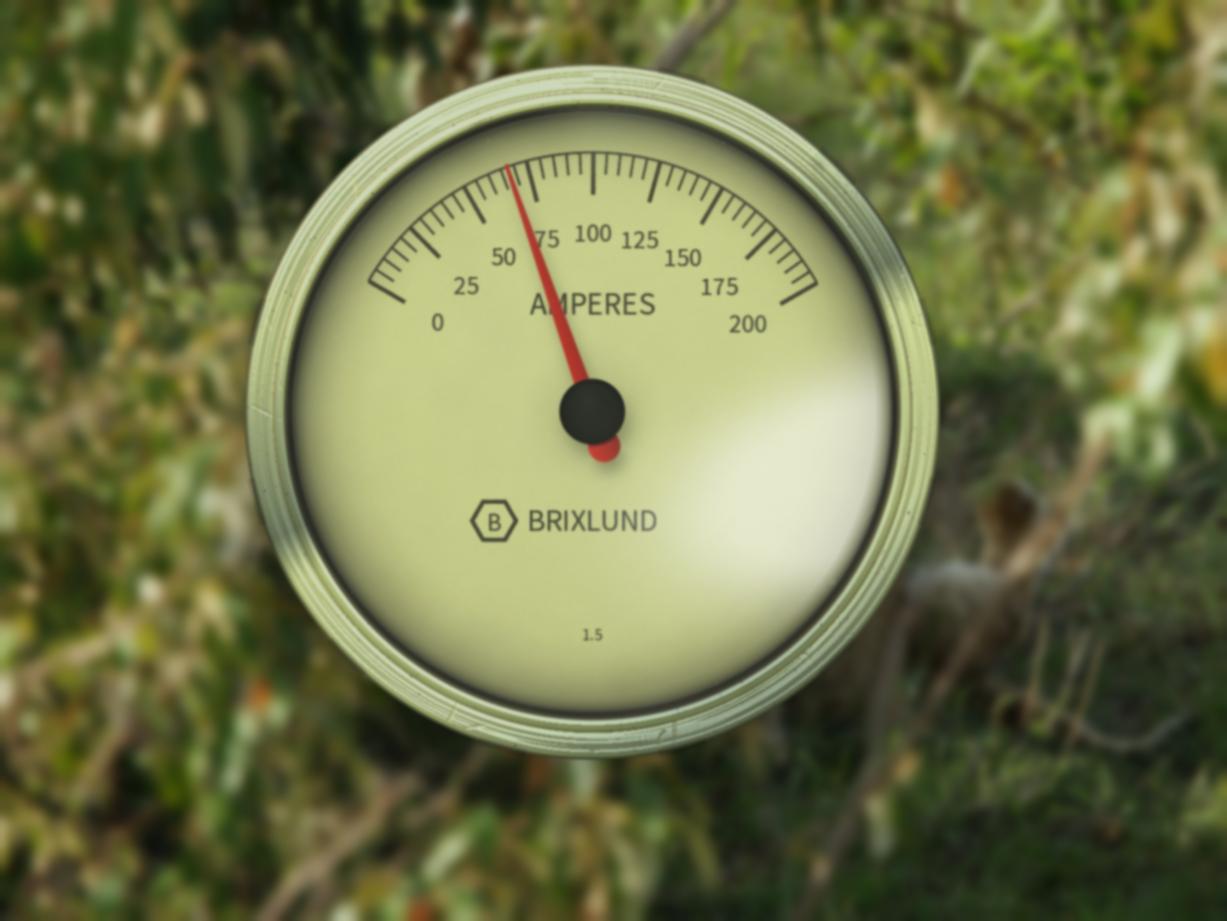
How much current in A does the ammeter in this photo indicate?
67.5 A
